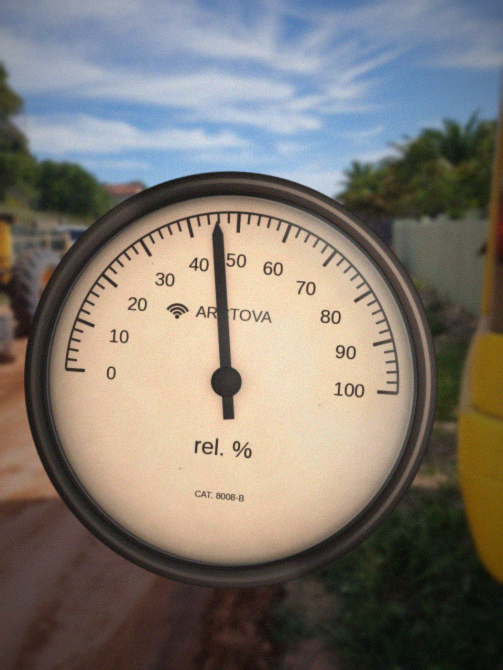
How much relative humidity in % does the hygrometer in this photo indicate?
46 %
